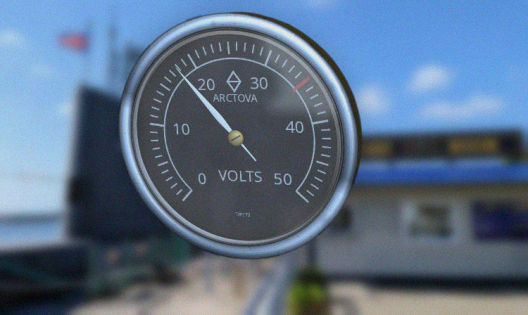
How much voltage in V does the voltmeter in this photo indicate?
18 V
